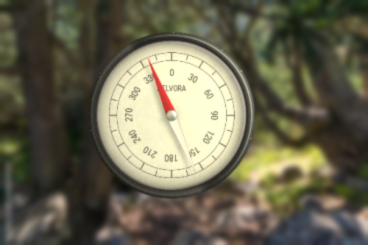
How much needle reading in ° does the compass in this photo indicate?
337.5 °
